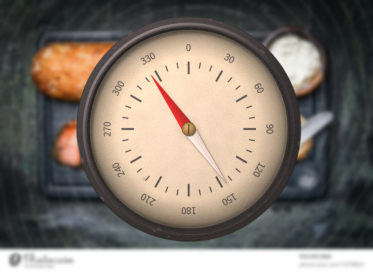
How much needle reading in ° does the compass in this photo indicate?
325 °
